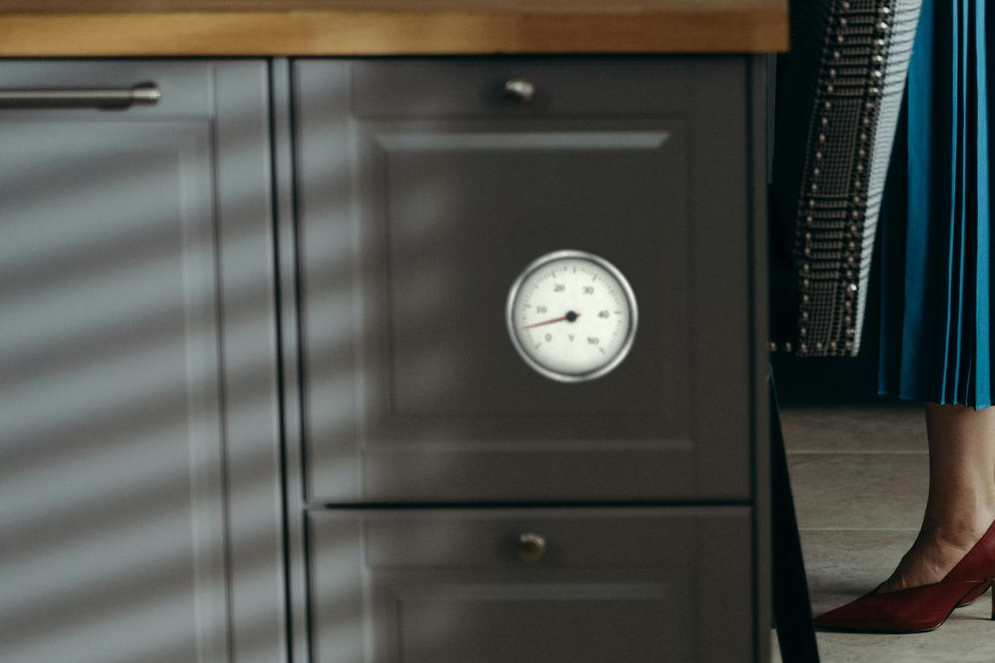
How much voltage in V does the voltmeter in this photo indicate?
5 V
